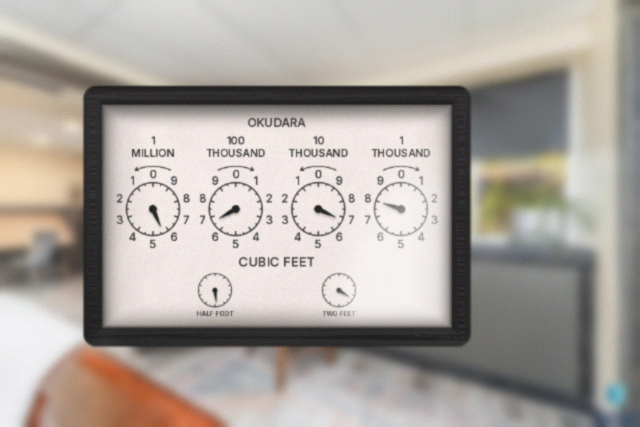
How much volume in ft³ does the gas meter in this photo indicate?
566800 ft³
